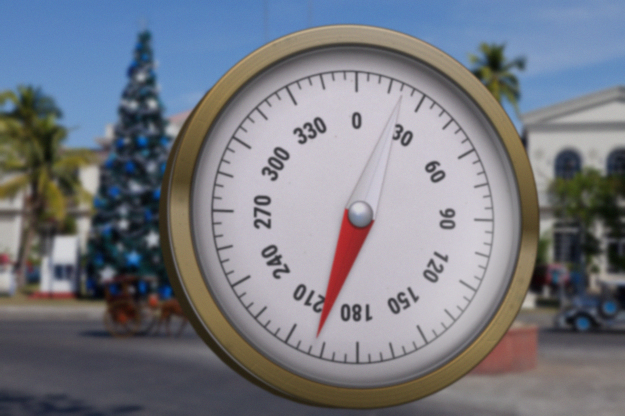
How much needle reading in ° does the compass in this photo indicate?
200 °
